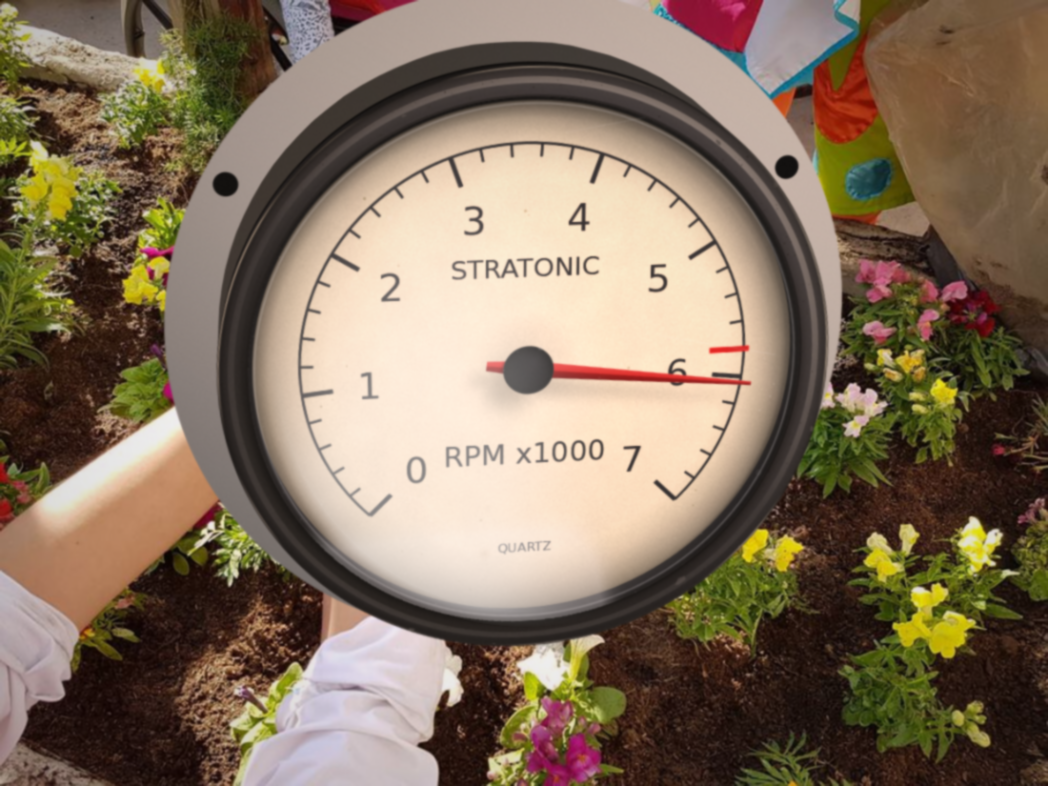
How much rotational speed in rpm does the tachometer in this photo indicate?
6000 rpm
